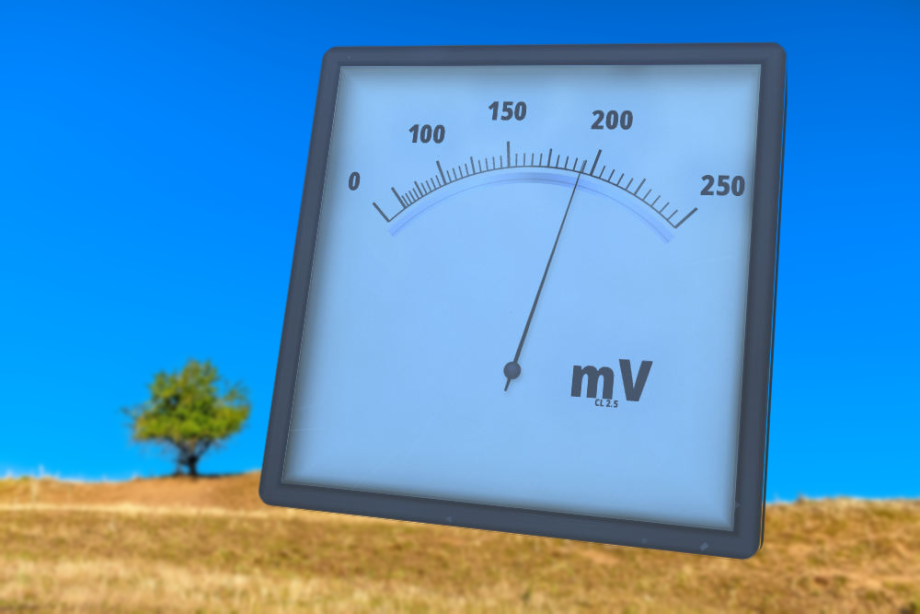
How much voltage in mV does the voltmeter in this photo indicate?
195 mV
